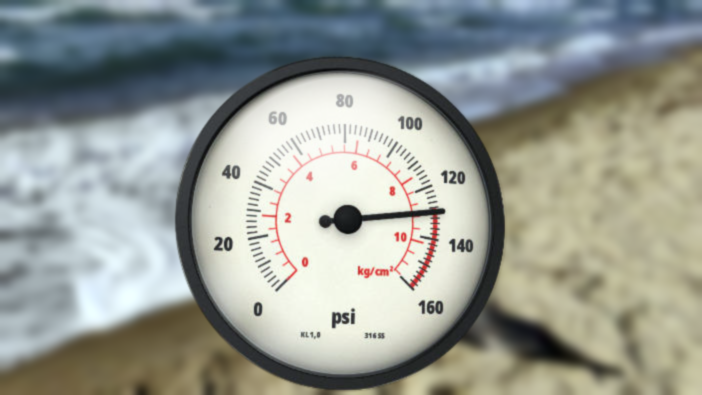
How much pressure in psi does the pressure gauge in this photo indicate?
130 psi
